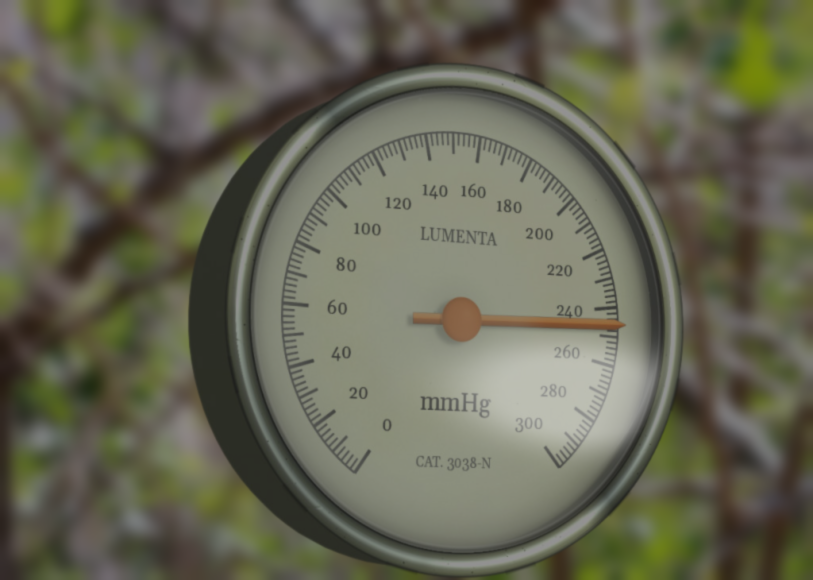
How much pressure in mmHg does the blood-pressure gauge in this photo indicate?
246 mmHg
